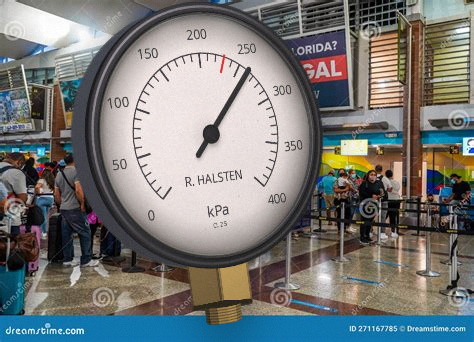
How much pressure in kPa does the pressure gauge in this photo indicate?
260 kPa
